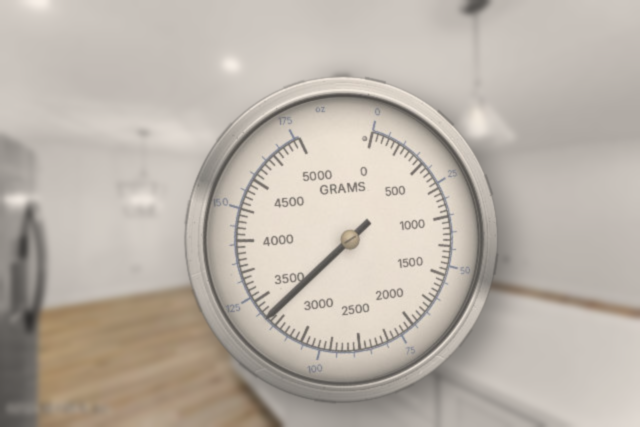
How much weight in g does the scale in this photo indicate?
3350 g
